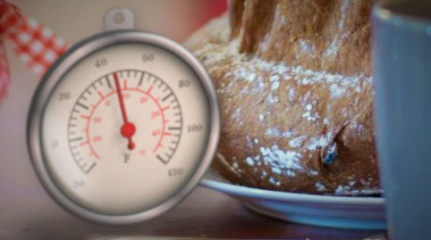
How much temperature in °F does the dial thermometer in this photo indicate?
44 °F
